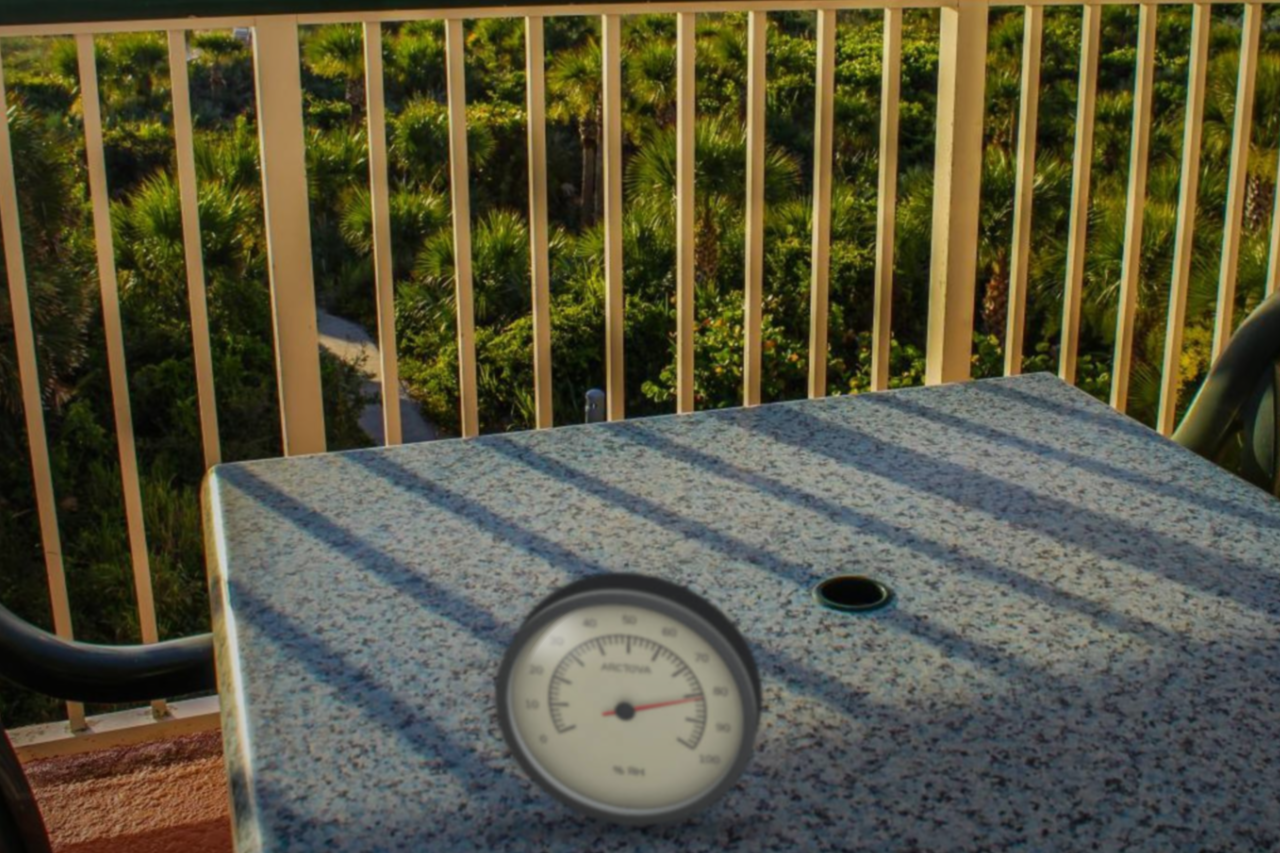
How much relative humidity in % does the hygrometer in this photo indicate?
80 %
